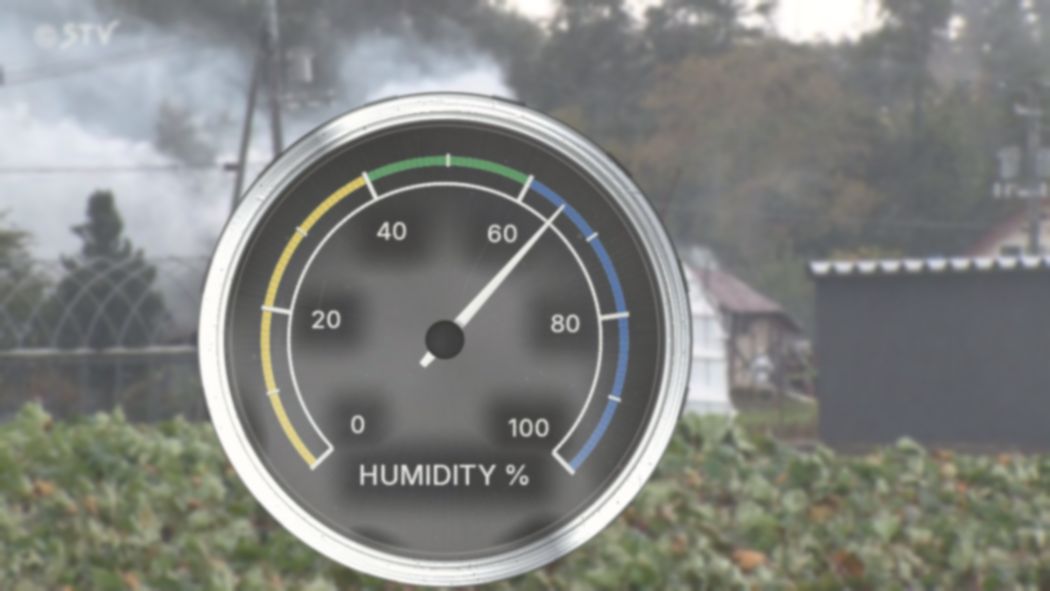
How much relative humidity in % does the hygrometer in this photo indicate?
65 %
